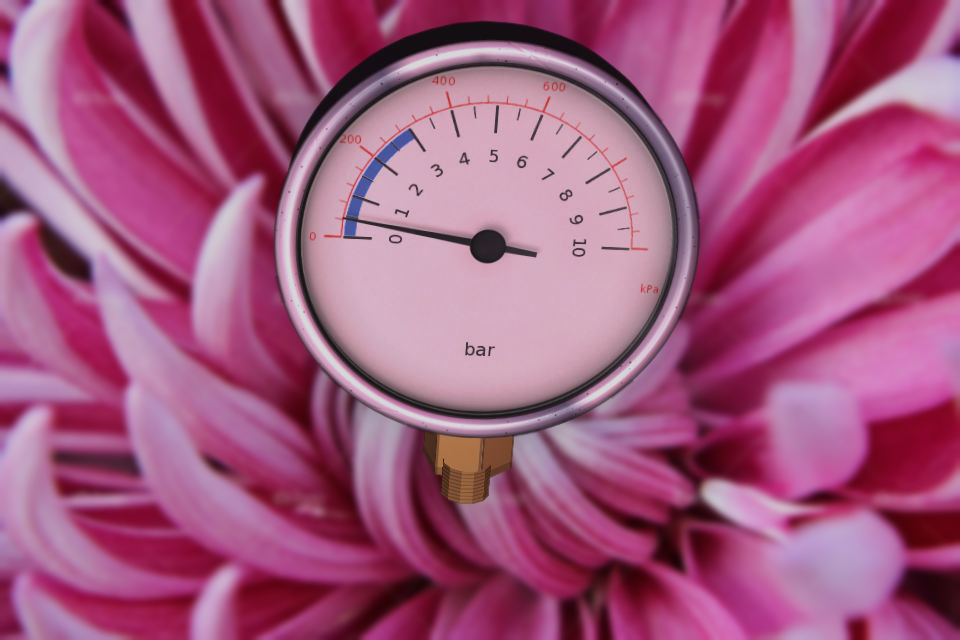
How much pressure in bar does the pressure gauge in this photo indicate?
0.5 bar
